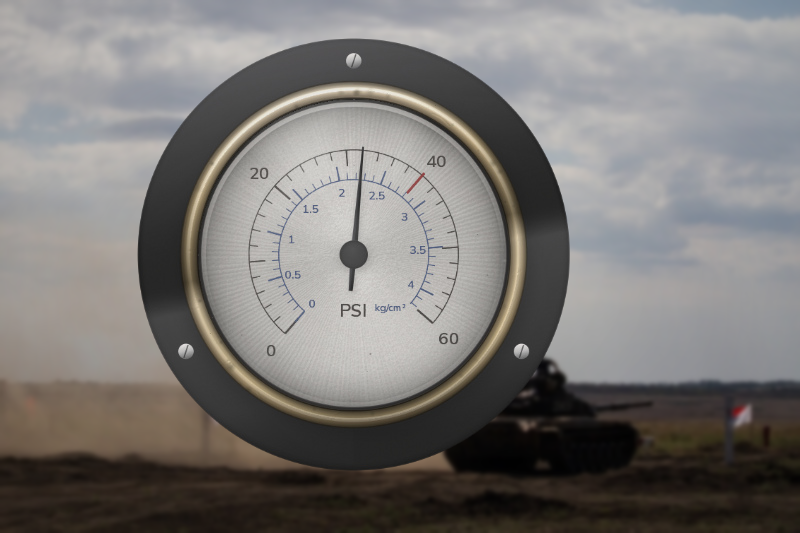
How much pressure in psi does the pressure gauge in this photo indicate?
32 psi
